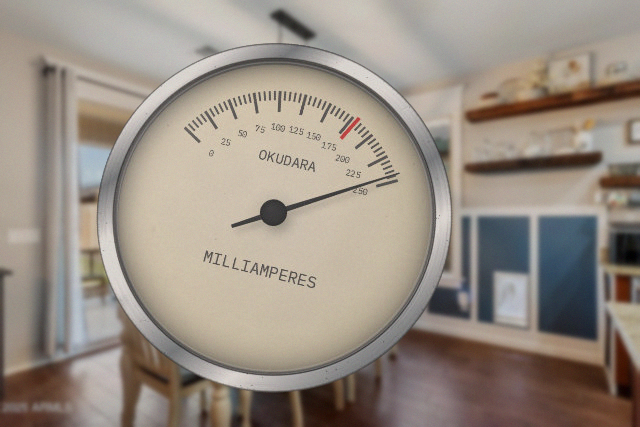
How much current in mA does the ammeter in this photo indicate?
245 mA
